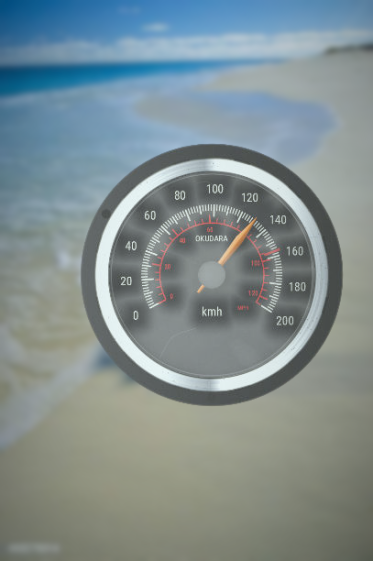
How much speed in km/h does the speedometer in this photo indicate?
130 km/h
